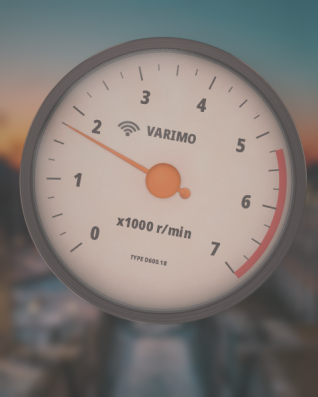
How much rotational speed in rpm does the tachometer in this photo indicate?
1750 rpm
